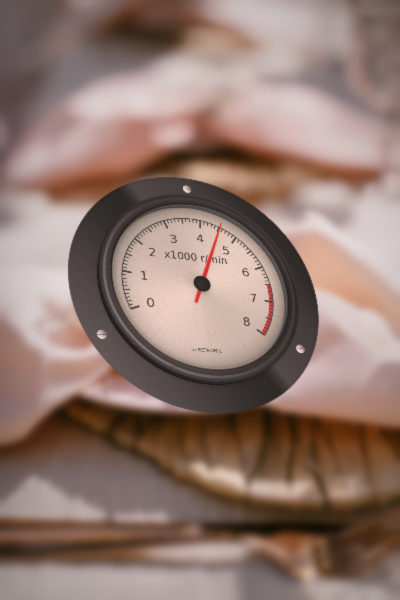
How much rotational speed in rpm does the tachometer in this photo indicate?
4500 rpm
